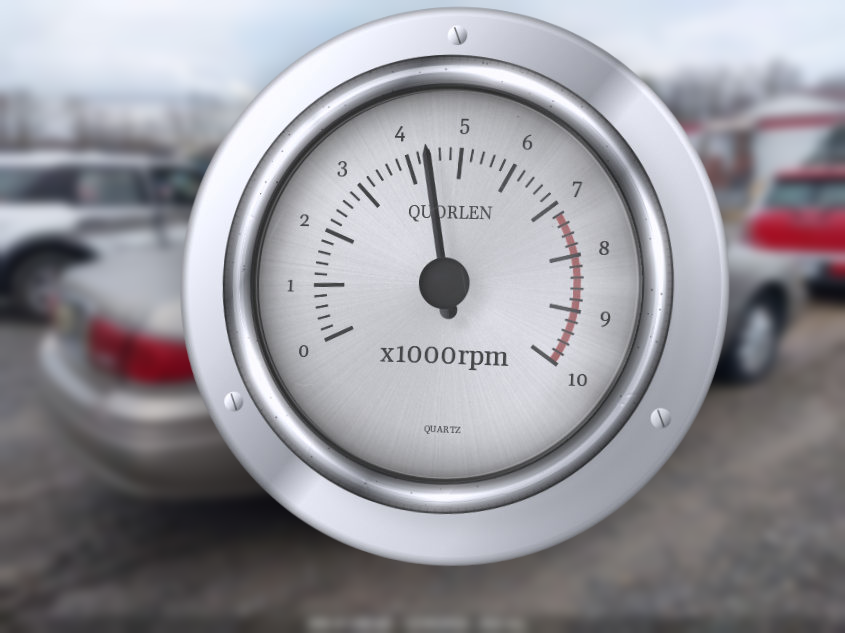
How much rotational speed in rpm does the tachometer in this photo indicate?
4400 rpm
